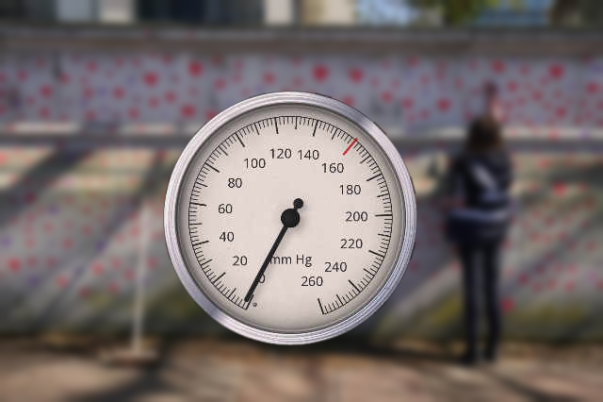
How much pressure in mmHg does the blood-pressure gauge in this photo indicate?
2 mmHg
